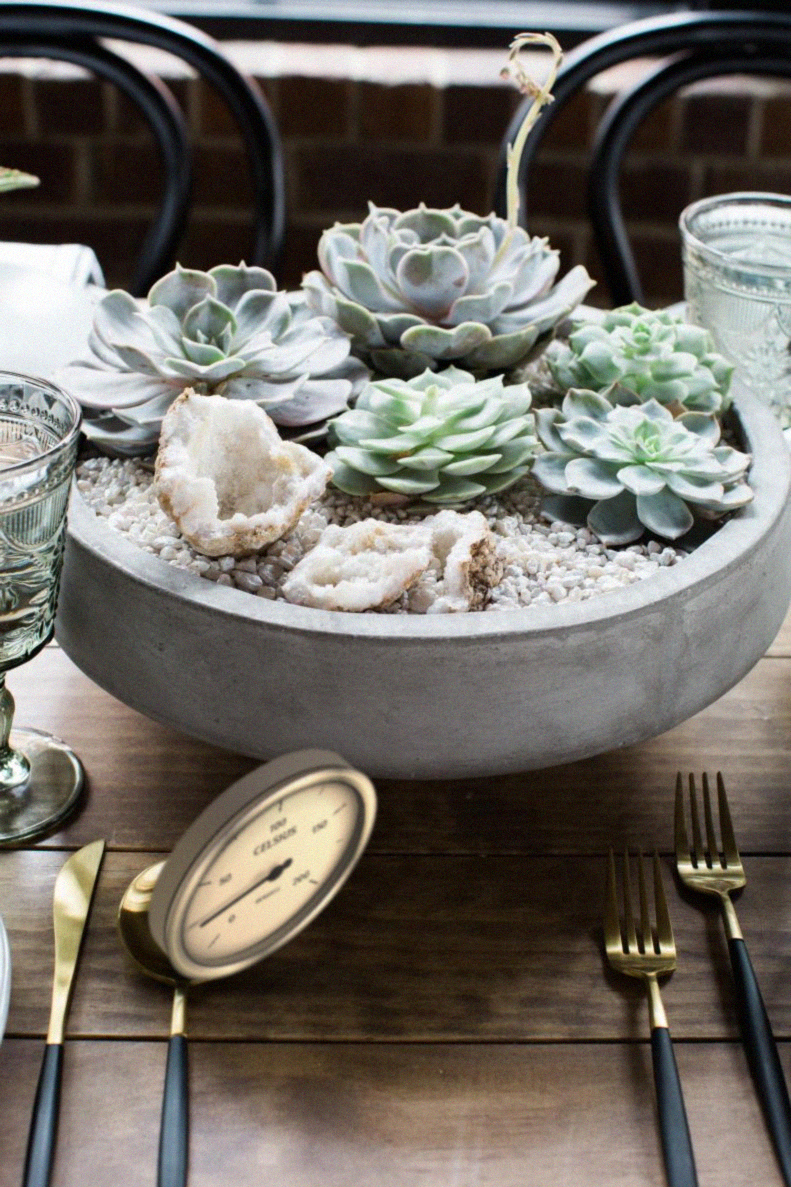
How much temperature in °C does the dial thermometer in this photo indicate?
25 °C
